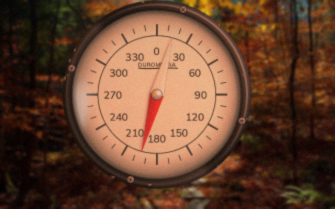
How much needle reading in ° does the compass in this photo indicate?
195 °
